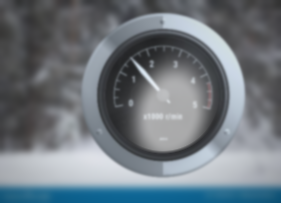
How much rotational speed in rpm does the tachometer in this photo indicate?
1500 rpm
